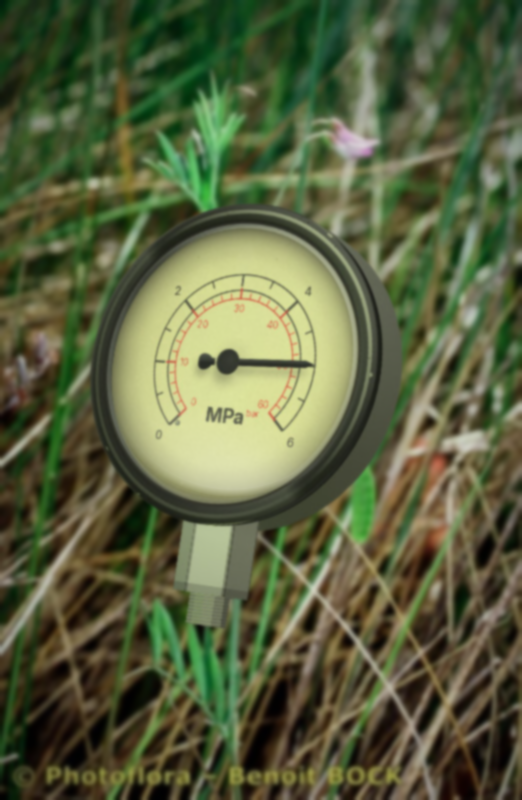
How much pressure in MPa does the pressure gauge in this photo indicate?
5 MPa
